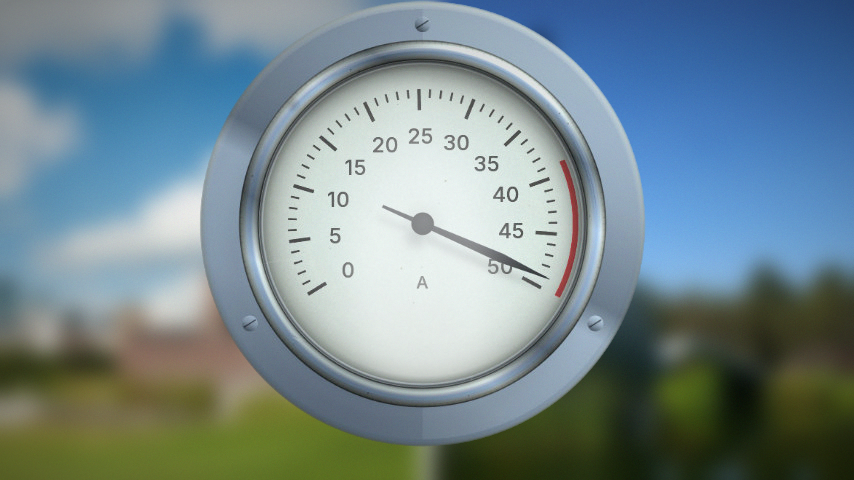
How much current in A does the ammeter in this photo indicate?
49 A
